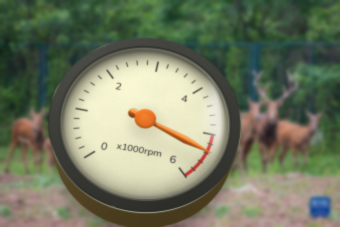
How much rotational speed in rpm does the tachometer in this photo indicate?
5400 rpm
